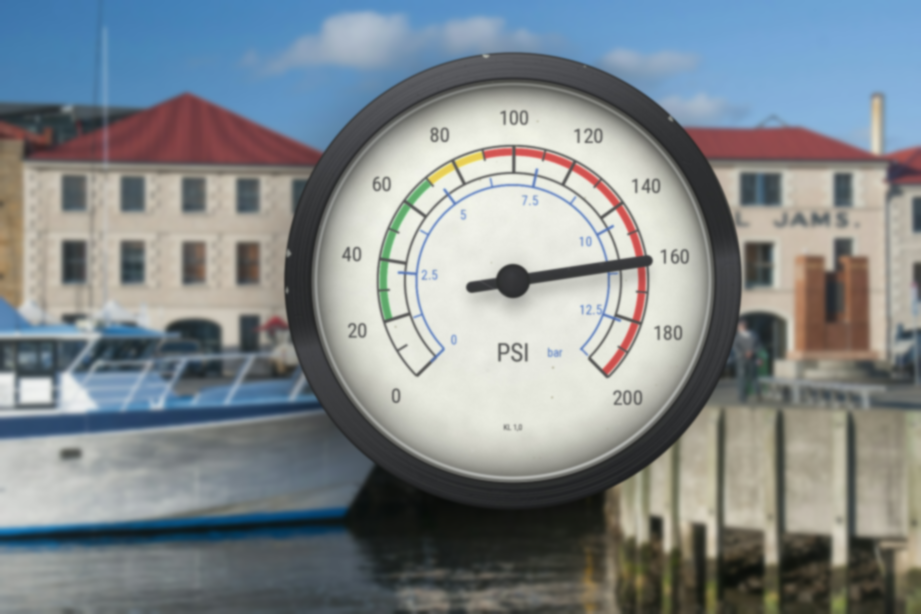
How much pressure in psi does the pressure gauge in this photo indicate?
160 psi
